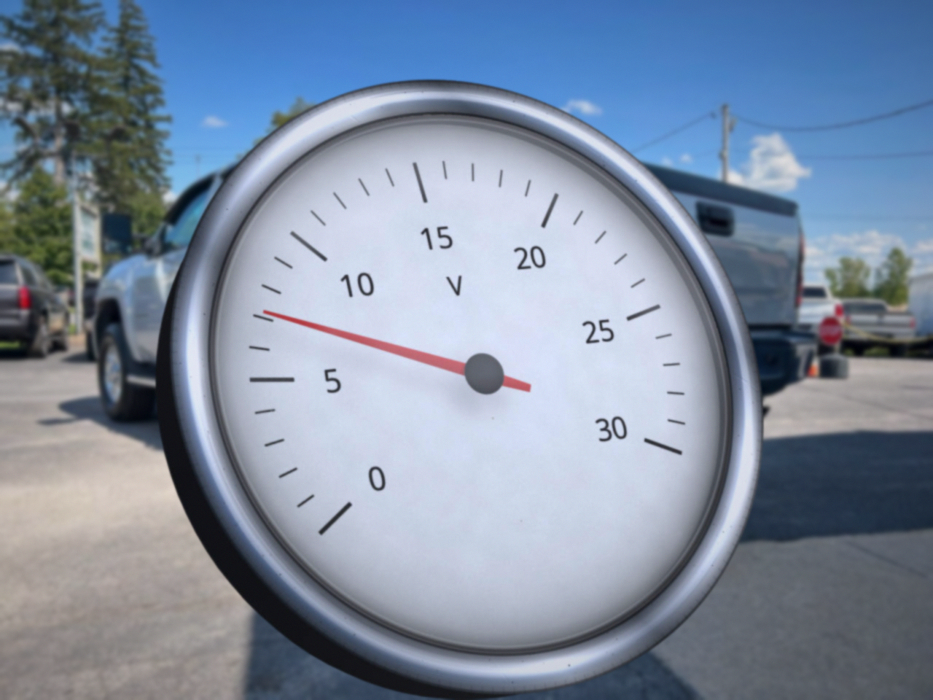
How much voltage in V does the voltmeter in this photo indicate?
7 V
